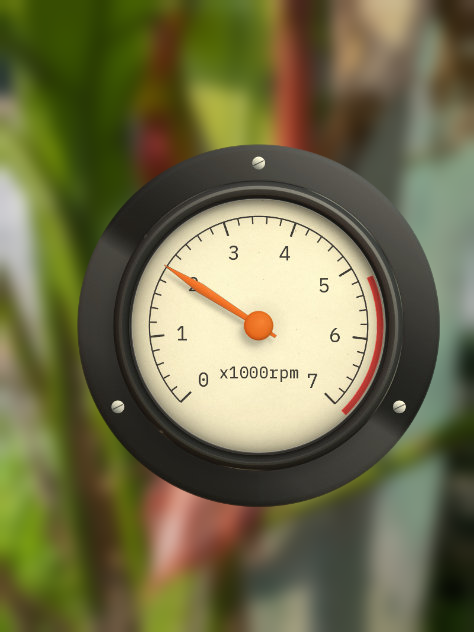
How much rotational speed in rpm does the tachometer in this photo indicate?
2000 rpm
